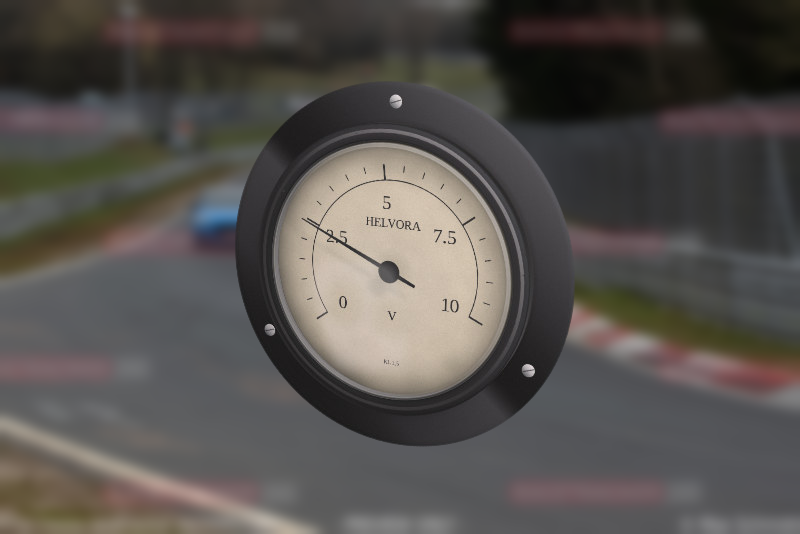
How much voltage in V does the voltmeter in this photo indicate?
2.5 V
